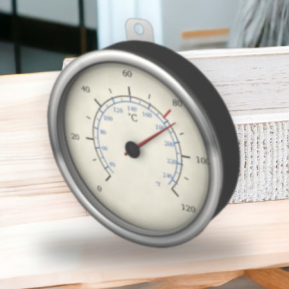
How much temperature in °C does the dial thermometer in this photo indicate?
85 °C
